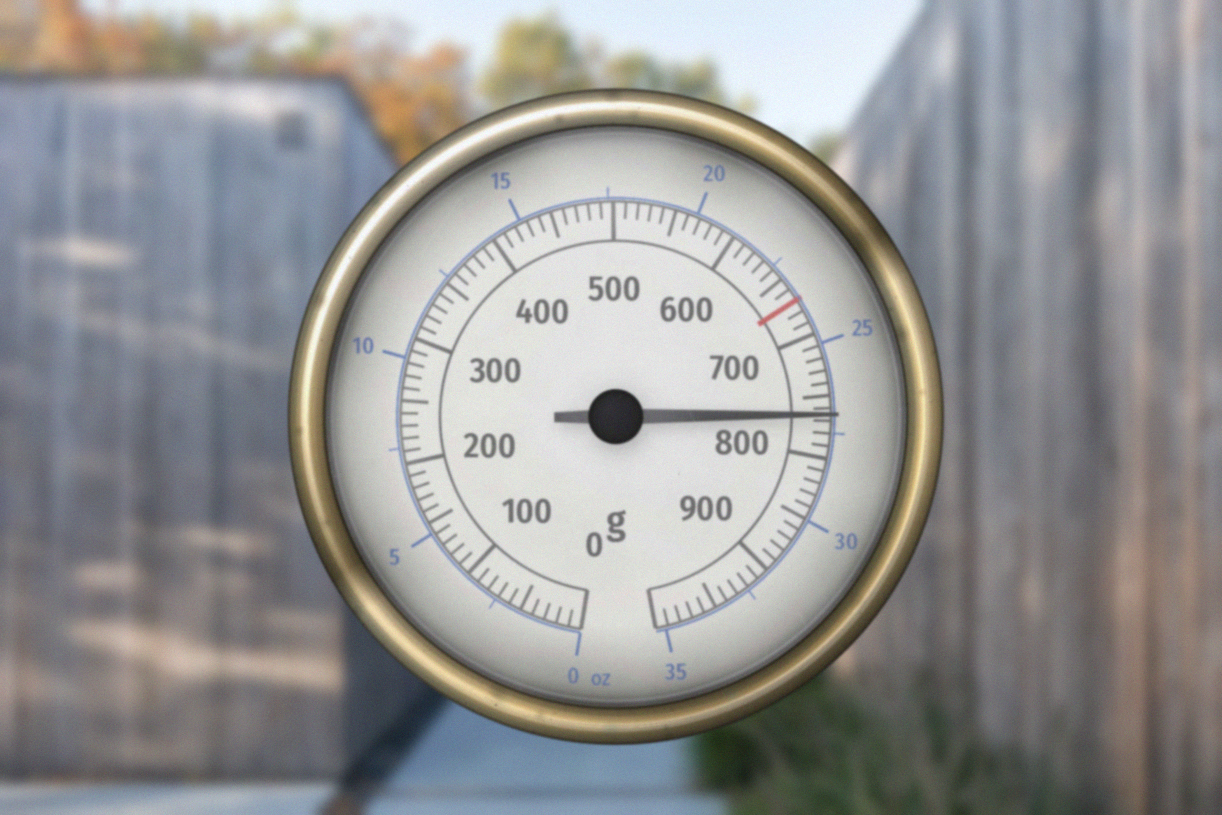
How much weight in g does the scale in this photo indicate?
765 g
